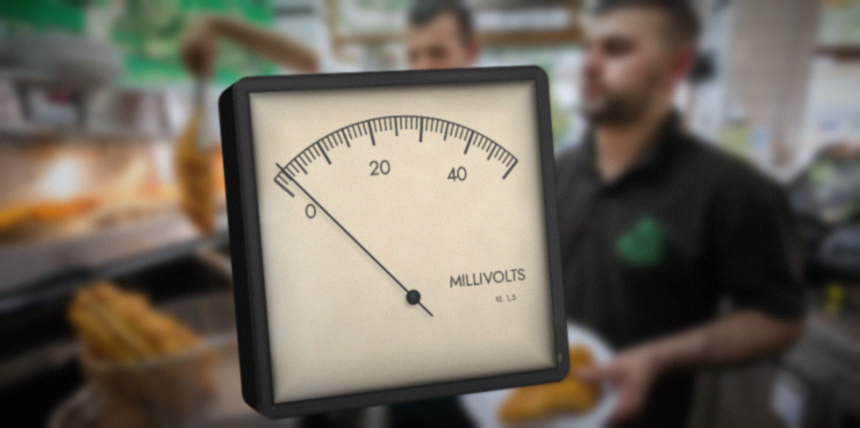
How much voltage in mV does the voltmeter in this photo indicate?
2 mV
